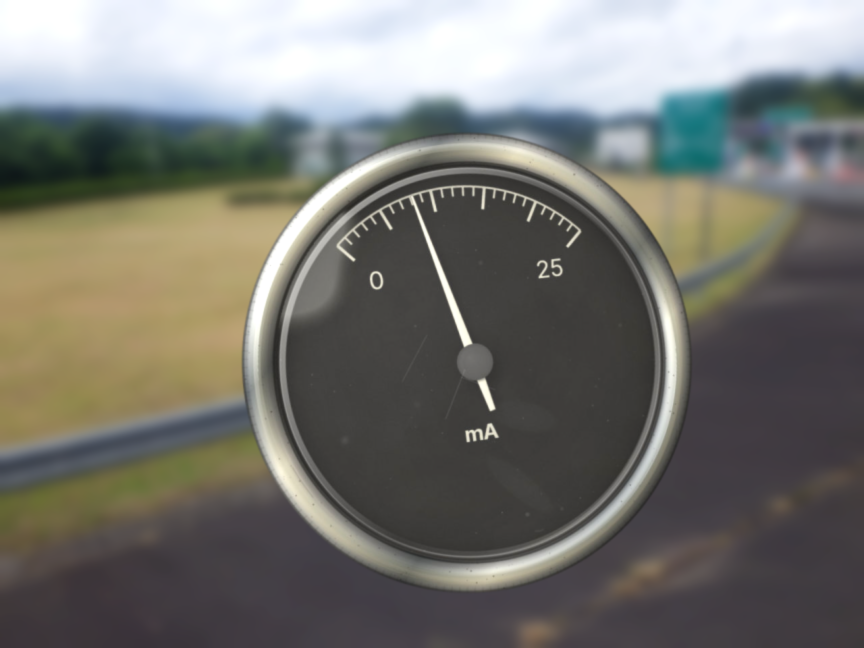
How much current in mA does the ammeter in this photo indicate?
8 mA
